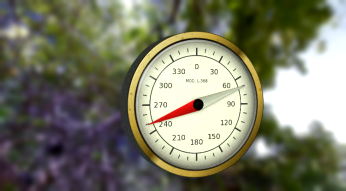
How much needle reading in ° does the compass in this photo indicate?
250 °
